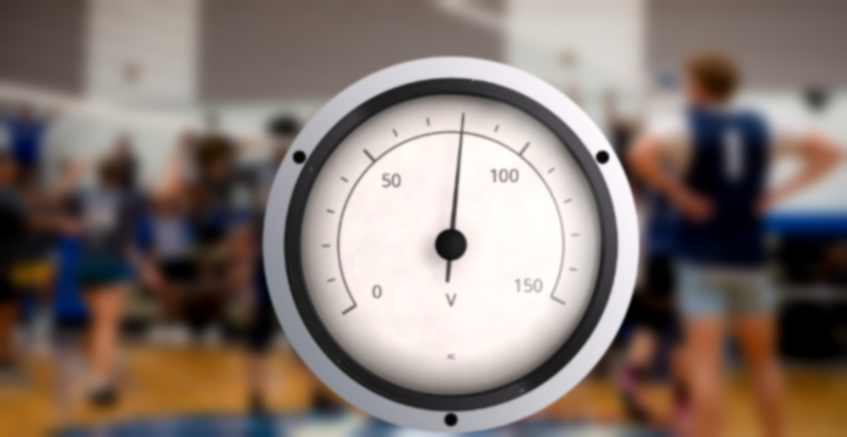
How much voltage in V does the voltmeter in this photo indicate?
80 V
